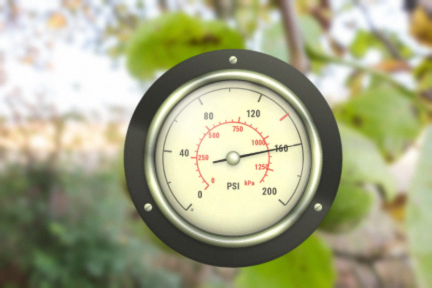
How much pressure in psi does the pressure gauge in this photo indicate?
160 psi
